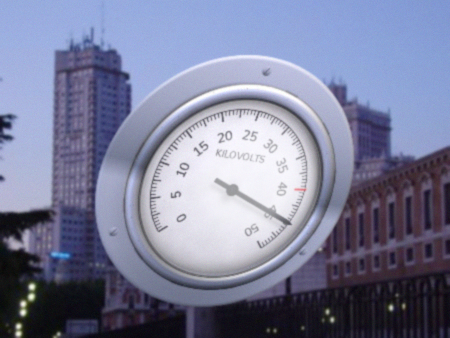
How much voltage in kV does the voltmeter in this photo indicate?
45 kV
